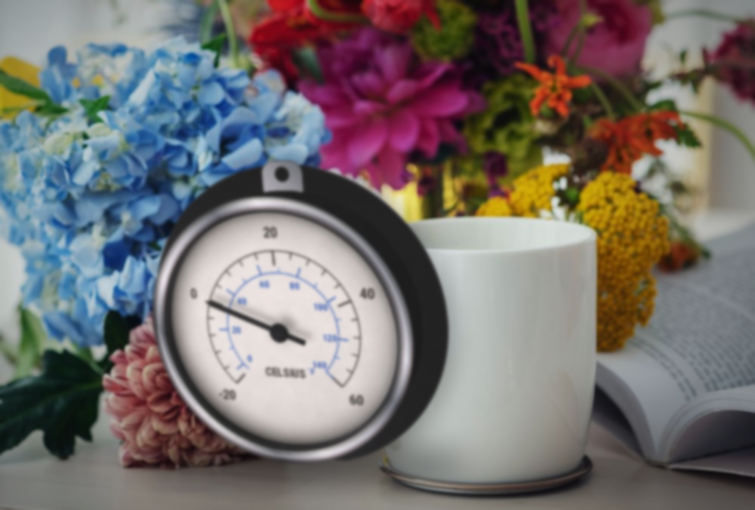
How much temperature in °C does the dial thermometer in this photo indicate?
0 °C
